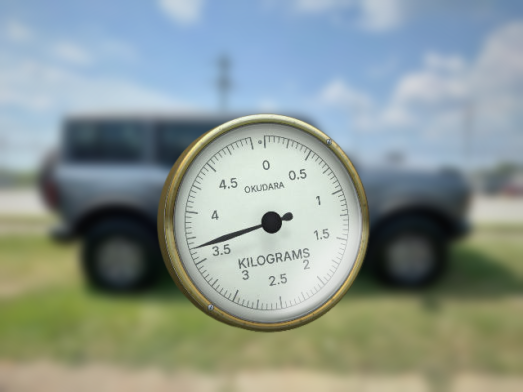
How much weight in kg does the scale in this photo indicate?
3.65 kg
